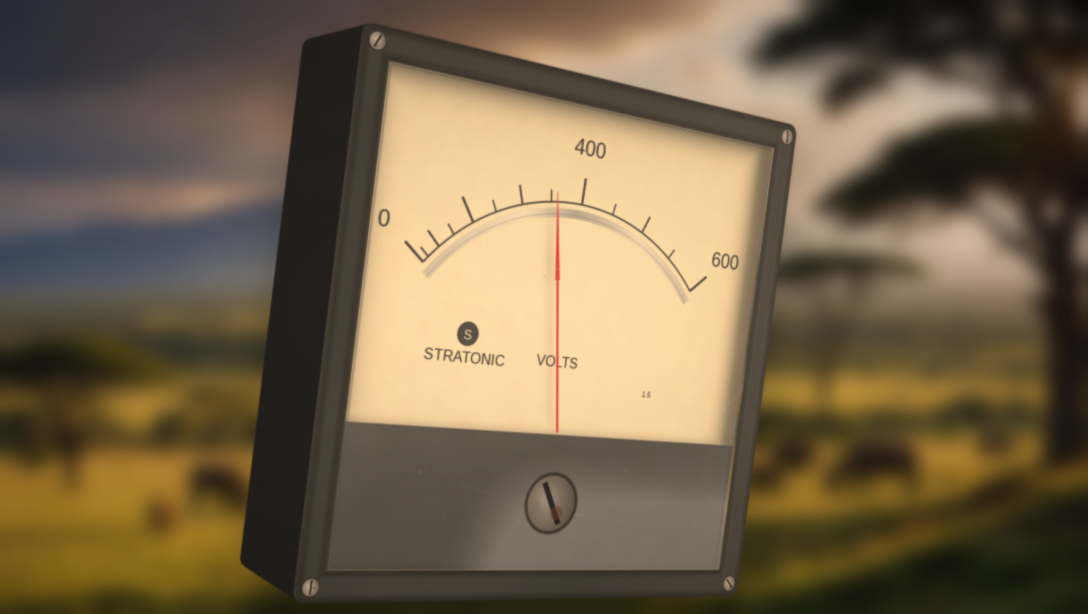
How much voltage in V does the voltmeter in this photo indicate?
350 V
